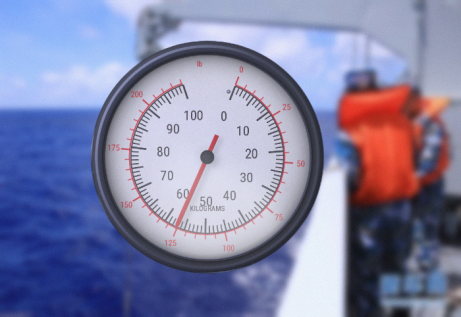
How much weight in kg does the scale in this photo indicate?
57 kg
